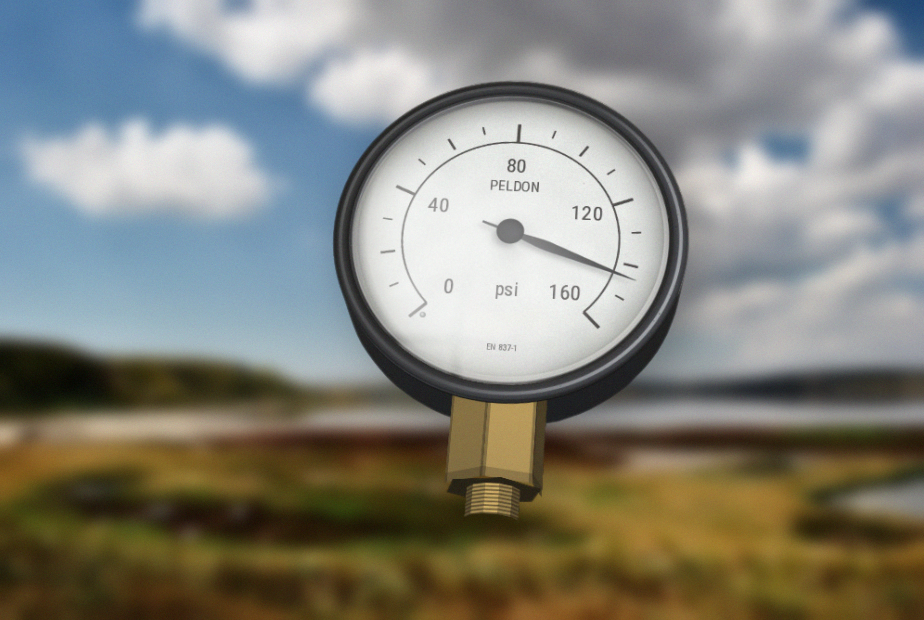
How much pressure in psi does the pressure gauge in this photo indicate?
145 psi
